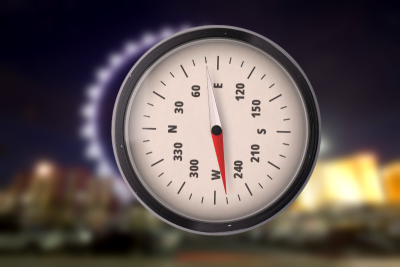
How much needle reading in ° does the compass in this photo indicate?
260 °
